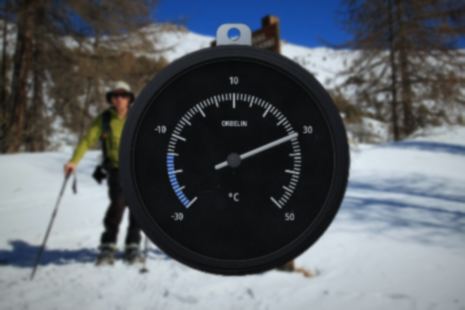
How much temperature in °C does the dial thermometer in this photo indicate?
30 °C
